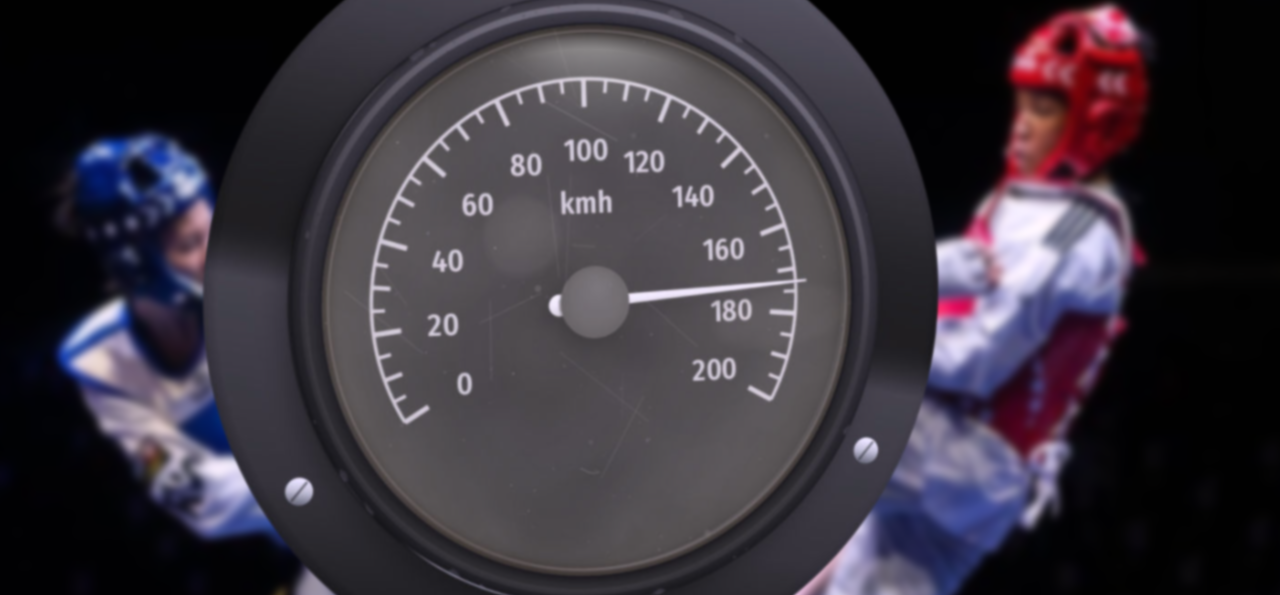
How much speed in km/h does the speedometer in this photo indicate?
172.5 km/h
